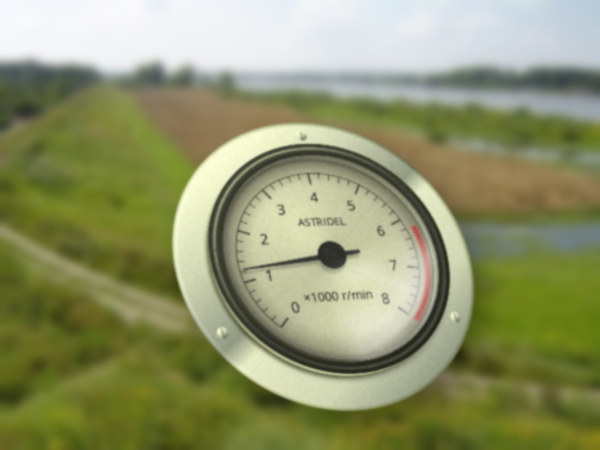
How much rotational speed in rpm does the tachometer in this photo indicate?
1200 rpm
